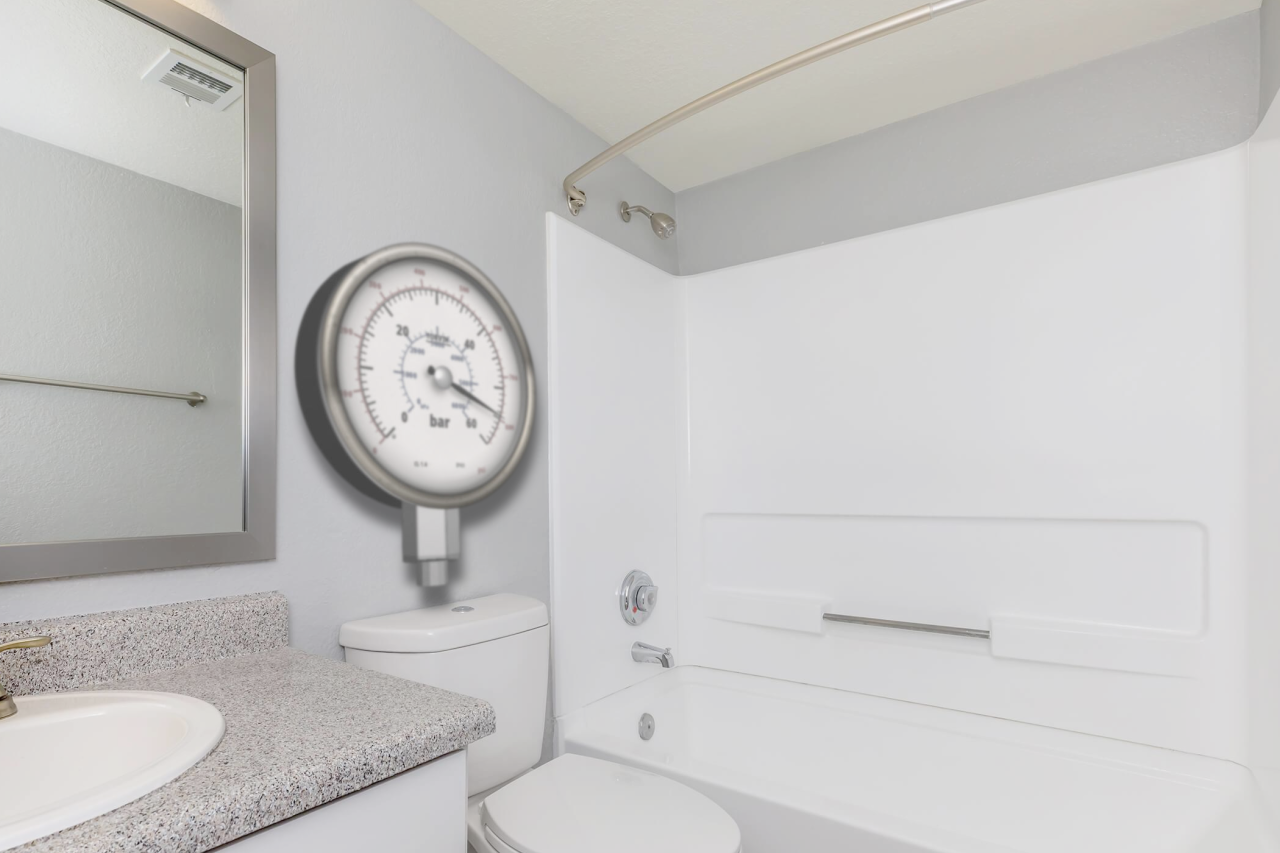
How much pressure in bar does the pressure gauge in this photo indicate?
55 bar
